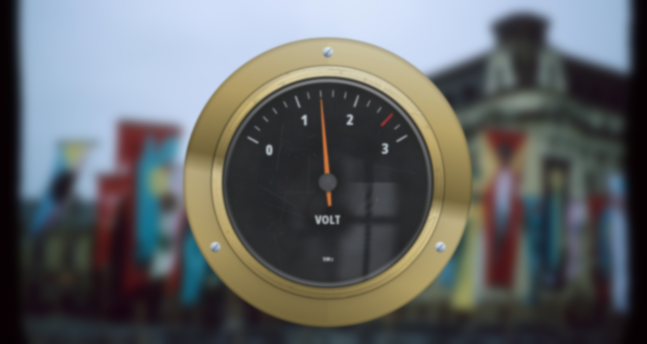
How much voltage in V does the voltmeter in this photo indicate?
1.4 V
